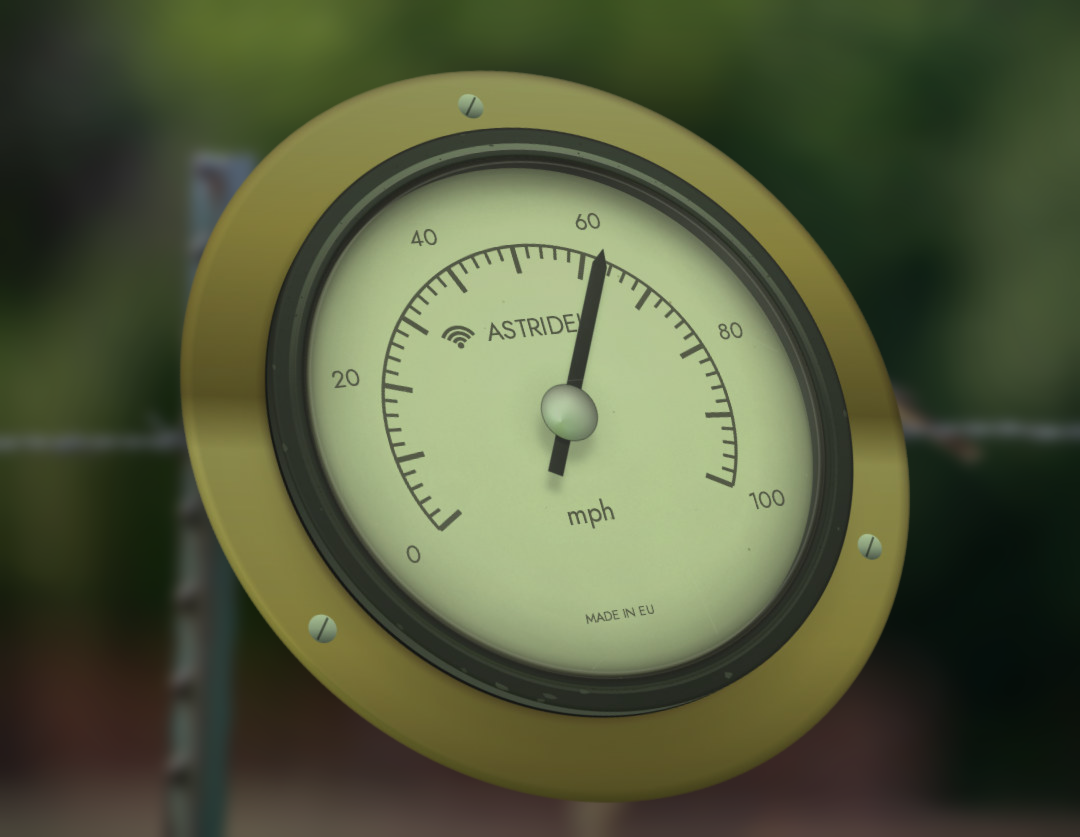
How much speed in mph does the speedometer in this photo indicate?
62 mph
